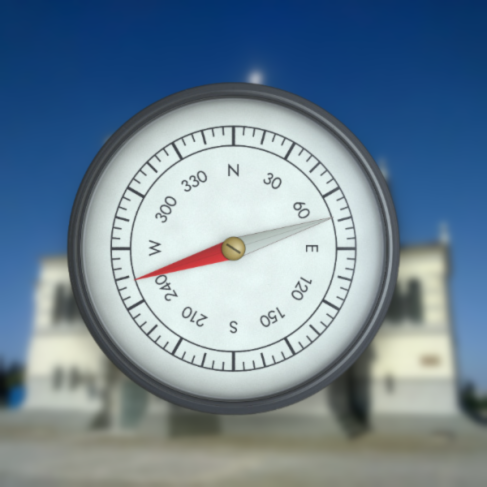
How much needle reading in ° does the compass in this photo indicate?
252.5 °
